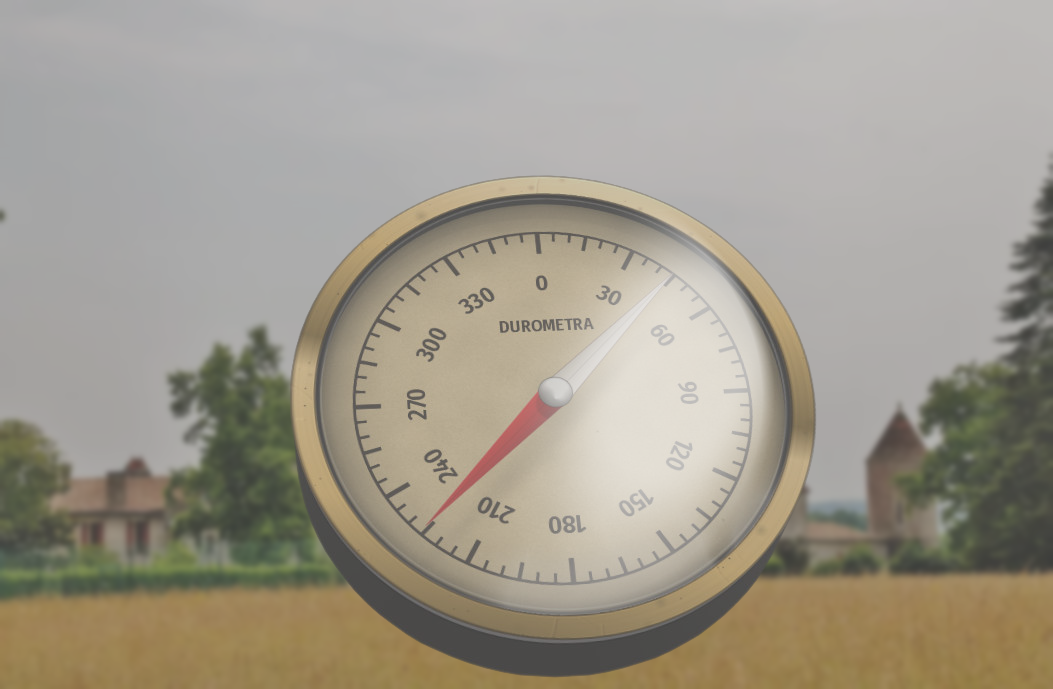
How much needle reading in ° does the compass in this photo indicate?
225 °
